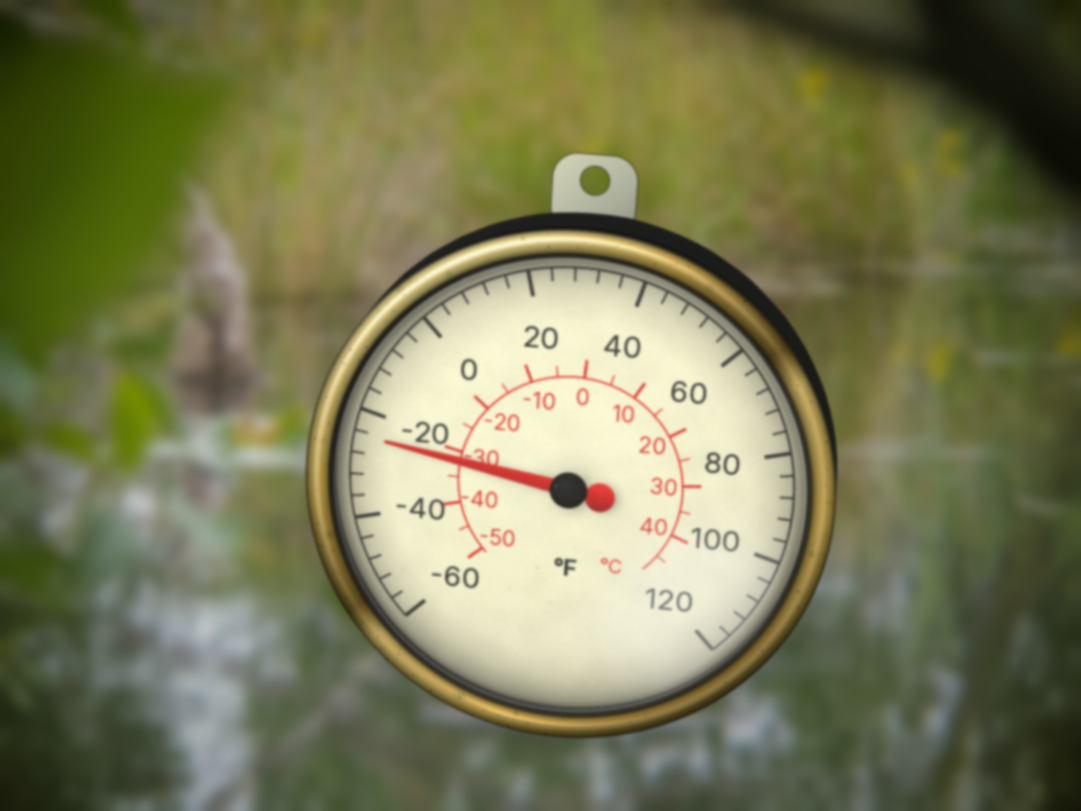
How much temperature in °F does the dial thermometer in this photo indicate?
-24 °F
